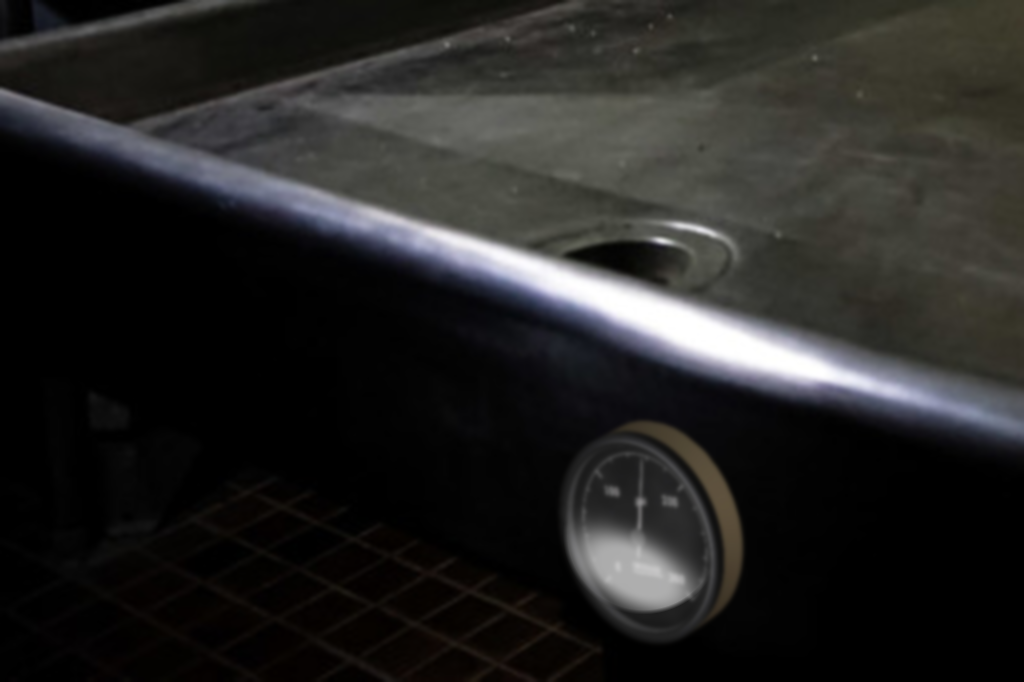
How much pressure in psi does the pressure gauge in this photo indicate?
160 psi
